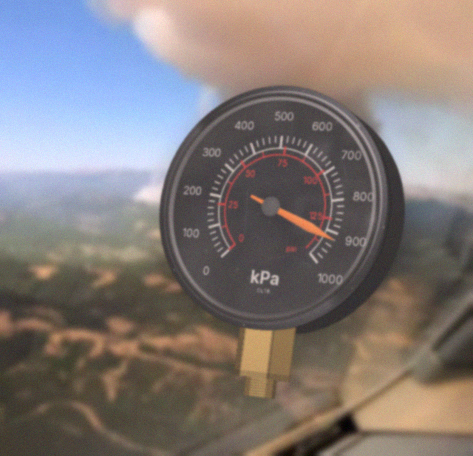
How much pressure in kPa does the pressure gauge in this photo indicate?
920 kPa
